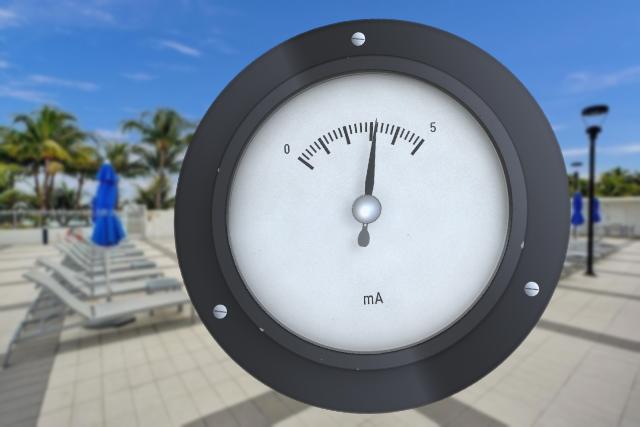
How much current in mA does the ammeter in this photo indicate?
3.2 mA
